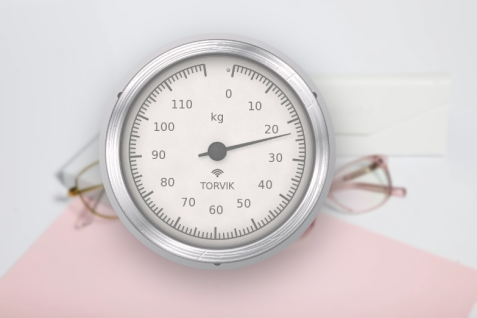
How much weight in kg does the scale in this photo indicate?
23 kg
